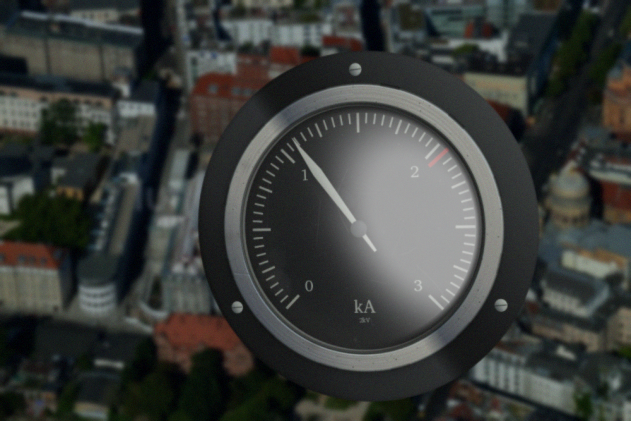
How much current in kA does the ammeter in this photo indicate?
1.1 kA
